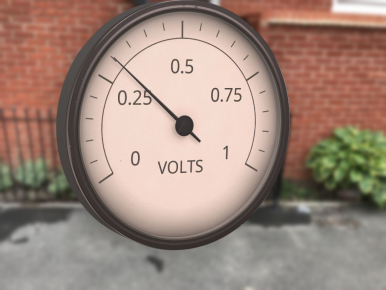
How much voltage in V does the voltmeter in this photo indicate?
0.3 V
